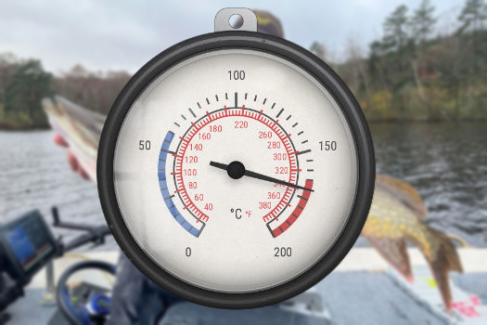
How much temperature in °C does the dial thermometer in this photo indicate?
170 °C
